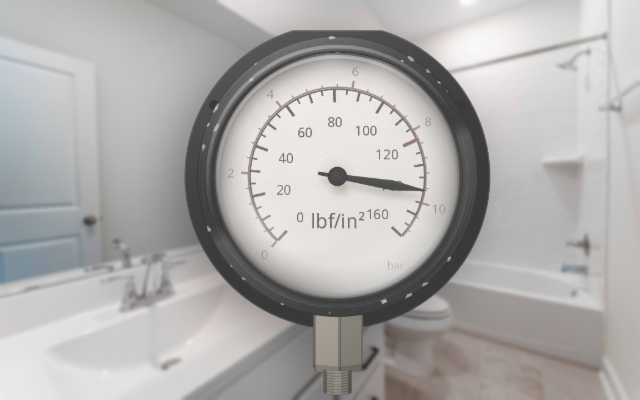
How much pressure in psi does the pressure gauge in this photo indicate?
140 psi
